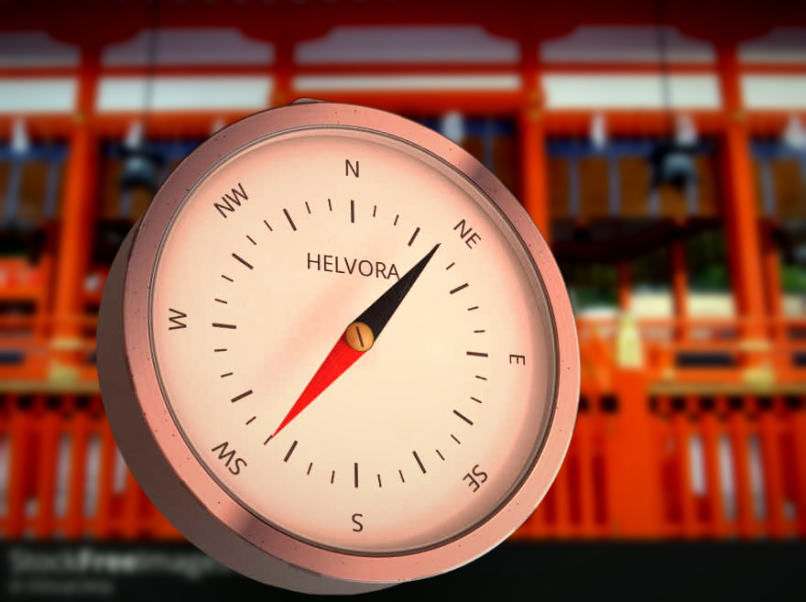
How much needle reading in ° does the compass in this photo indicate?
220 °
